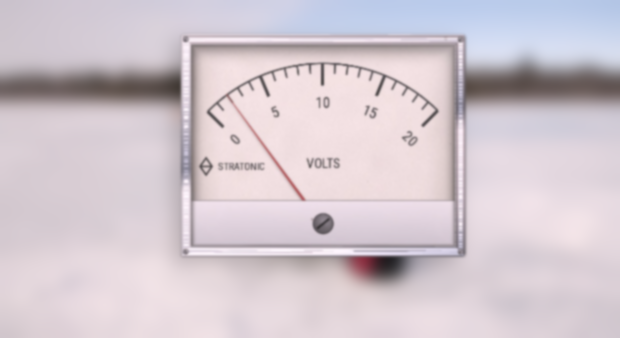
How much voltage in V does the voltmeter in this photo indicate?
2 V
